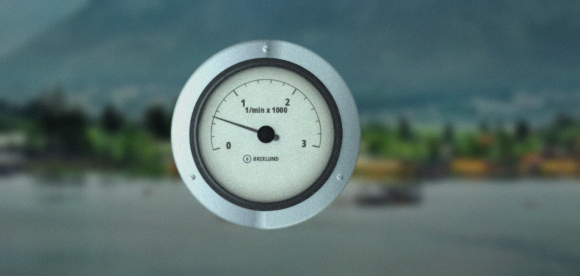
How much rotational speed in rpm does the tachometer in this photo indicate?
500 rpm
